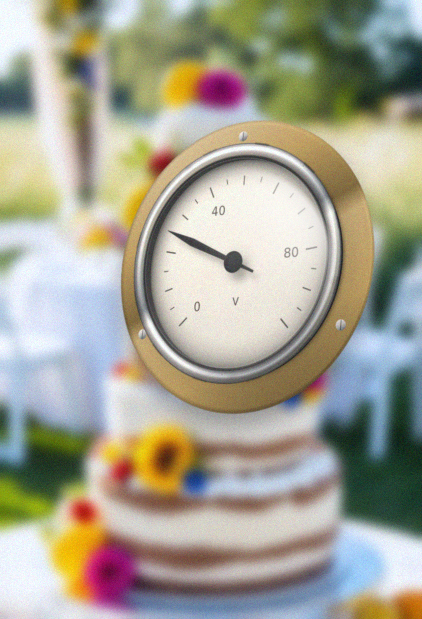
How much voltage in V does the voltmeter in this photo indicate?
25 V
